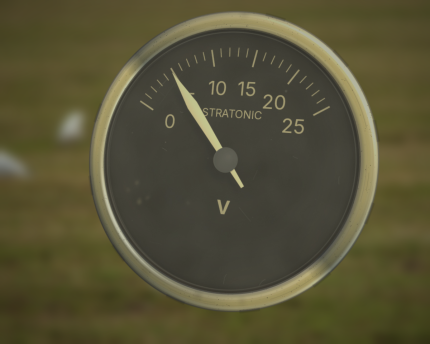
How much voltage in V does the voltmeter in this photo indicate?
5 V
